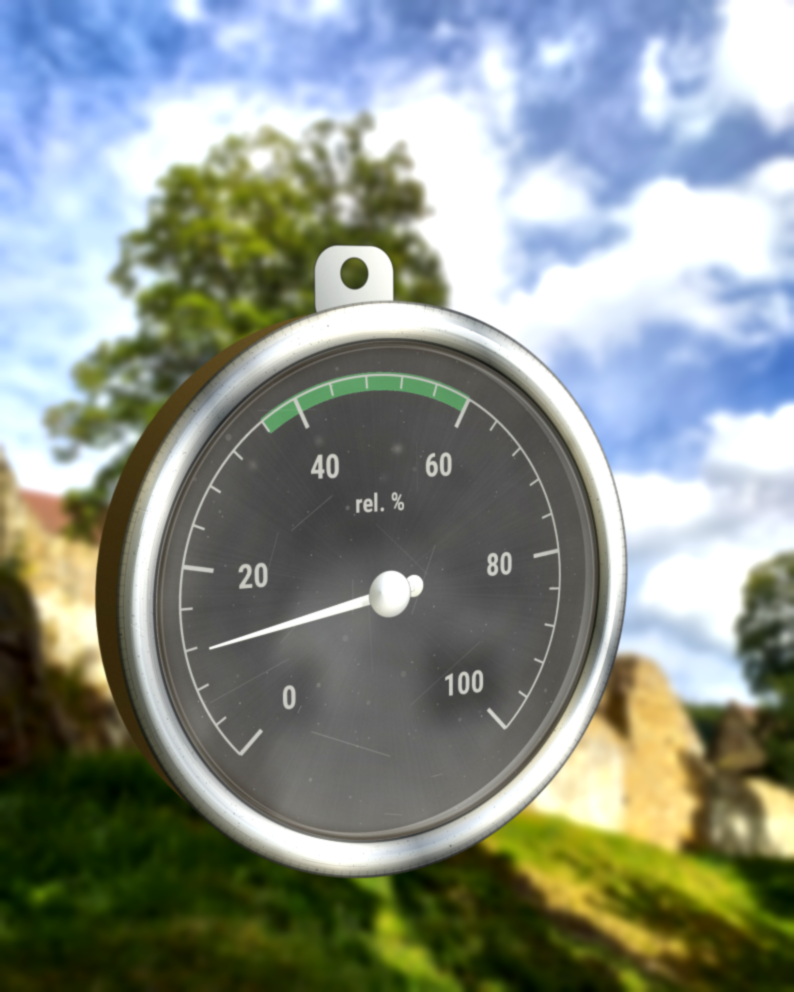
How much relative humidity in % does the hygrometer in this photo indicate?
12 %
